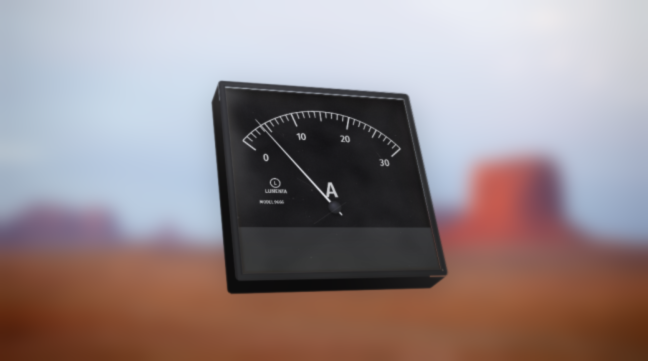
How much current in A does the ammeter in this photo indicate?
4 A
